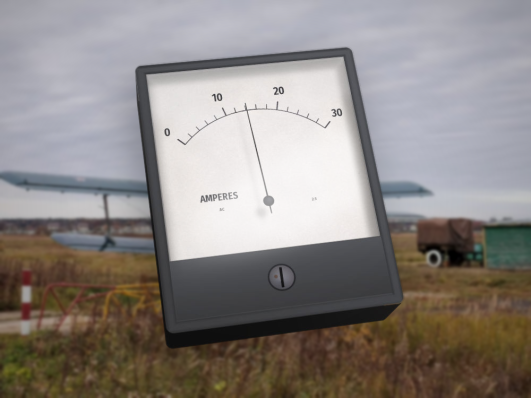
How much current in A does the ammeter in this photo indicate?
14 A
